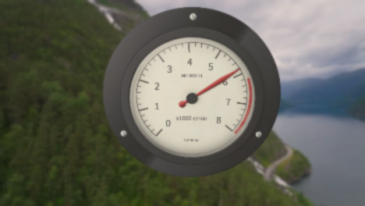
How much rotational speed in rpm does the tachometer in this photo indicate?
5800 rpm
